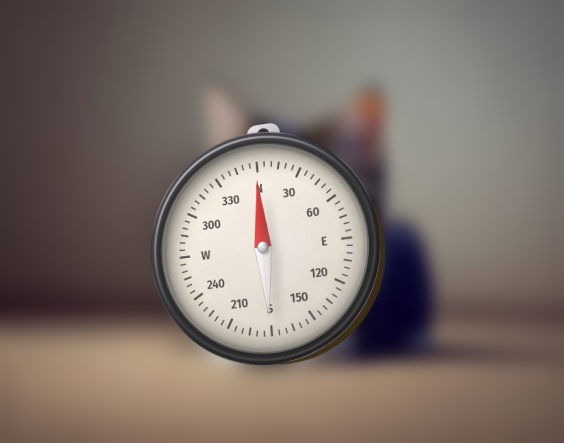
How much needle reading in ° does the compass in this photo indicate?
0 °
